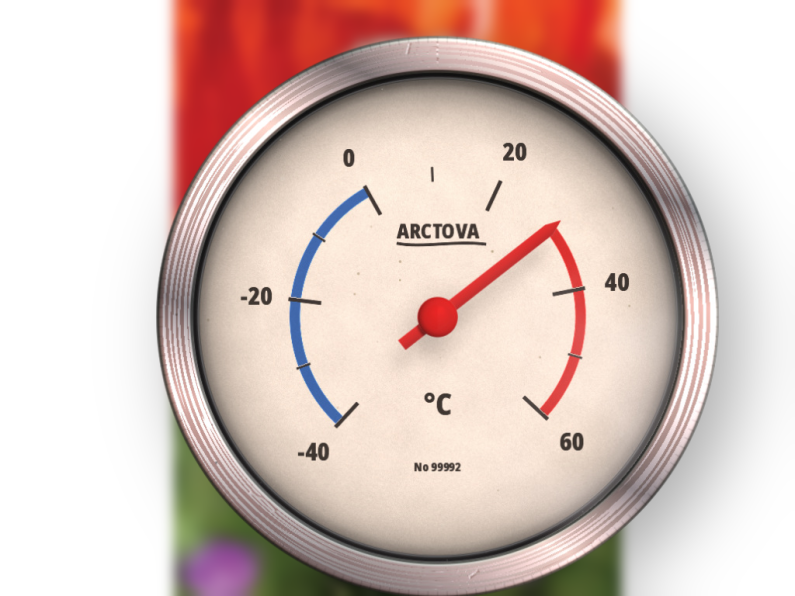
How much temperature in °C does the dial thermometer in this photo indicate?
30 °C
